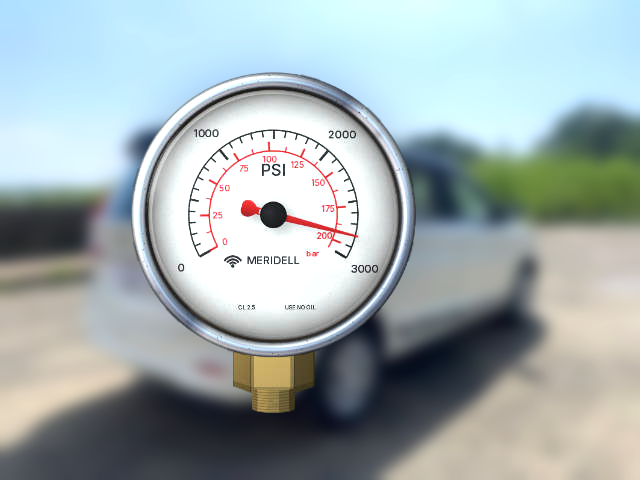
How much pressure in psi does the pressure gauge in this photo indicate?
2800 psi
